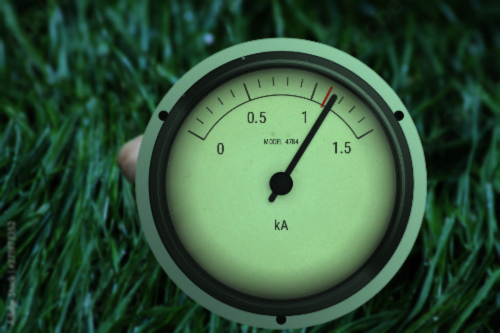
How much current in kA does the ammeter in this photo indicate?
1.15 kA
